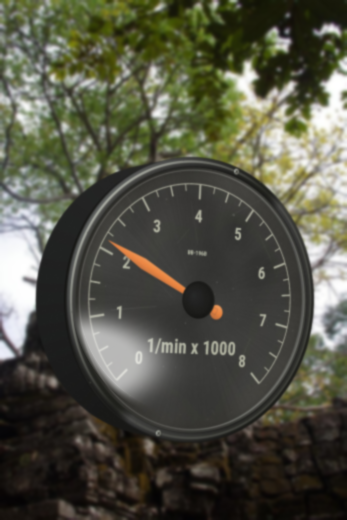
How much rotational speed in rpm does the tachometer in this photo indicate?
2125 rpm
